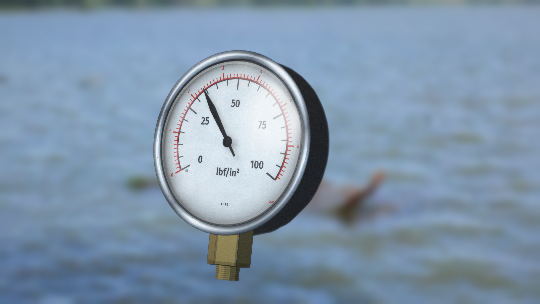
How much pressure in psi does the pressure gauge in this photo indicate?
35 psi
